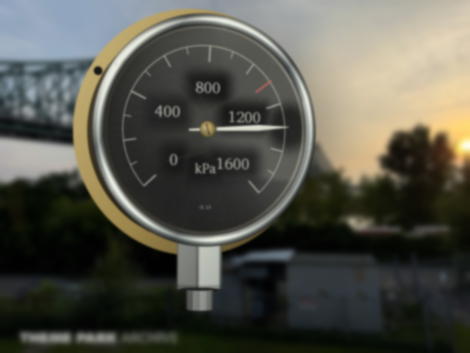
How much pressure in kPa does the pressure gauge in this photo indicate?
1300 kPa
